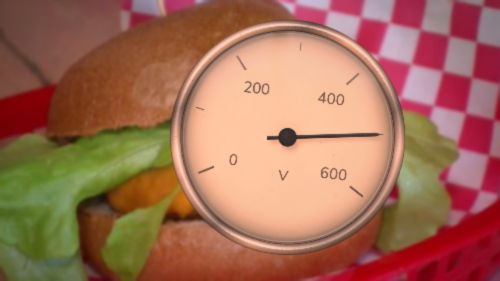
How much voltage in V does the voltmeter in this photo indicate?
500 V
